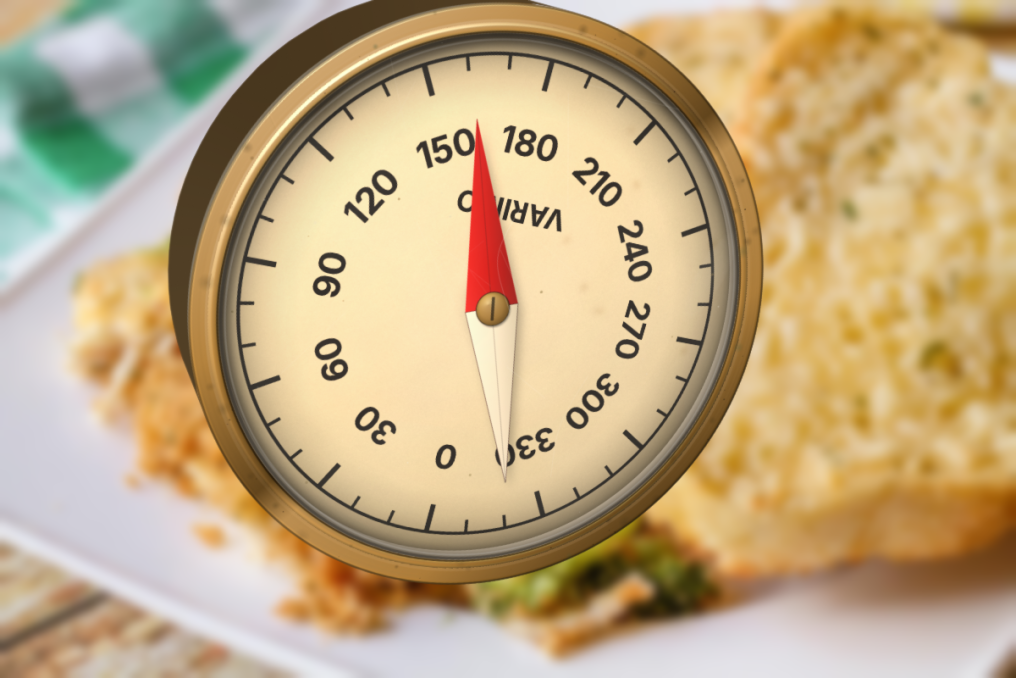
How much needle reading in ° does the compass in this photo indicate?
160 °
